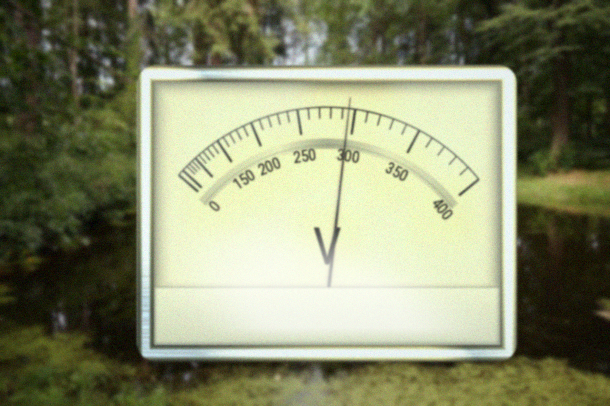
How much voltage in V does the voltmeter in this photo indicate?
295 V
